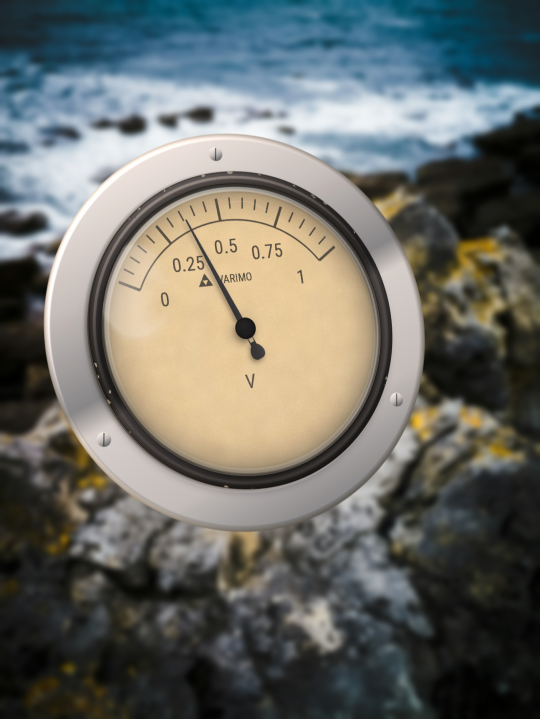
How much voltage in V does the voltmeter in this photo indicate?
0.35 V
